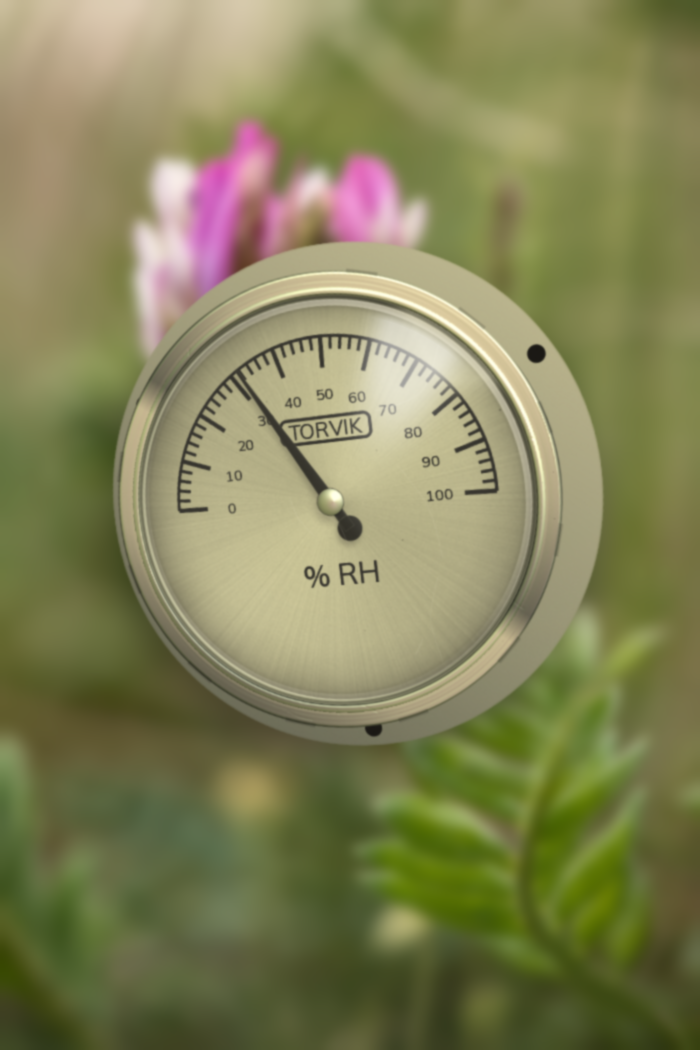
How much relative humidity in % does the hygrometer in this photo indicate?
32 %
